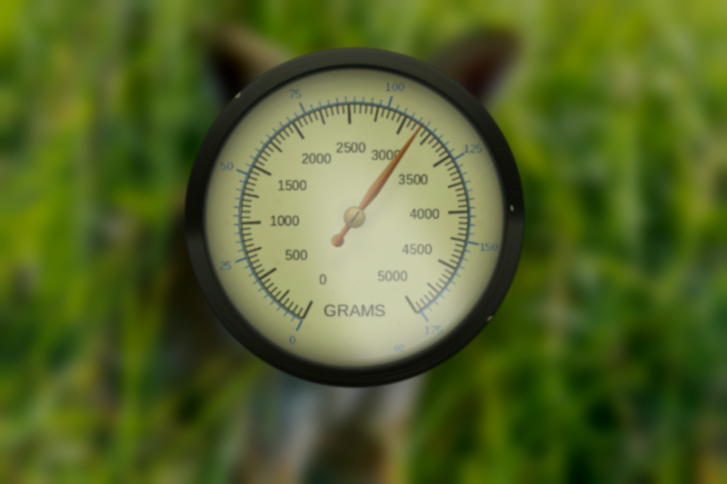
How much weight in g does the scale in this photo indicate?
3150 g
